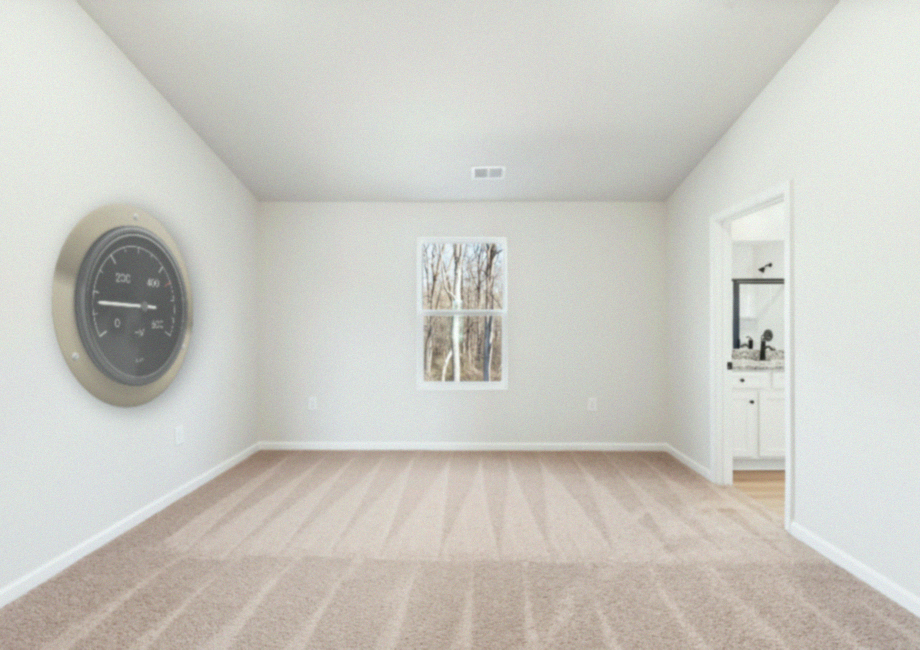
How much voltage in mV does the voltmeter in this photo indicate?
75 mV
